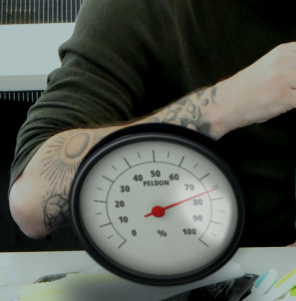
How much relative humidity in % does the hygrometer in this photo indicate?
75 %
